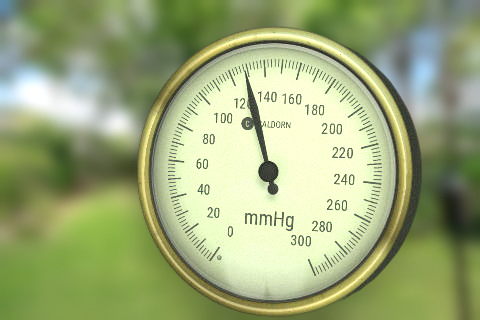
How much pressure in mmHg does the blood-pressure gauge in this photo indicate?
130 mmHg
